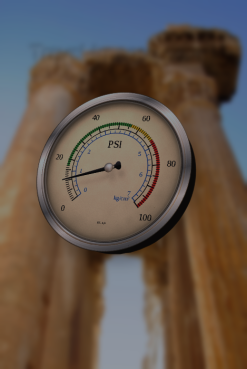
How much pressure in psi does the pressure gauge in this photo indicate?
10 psi
